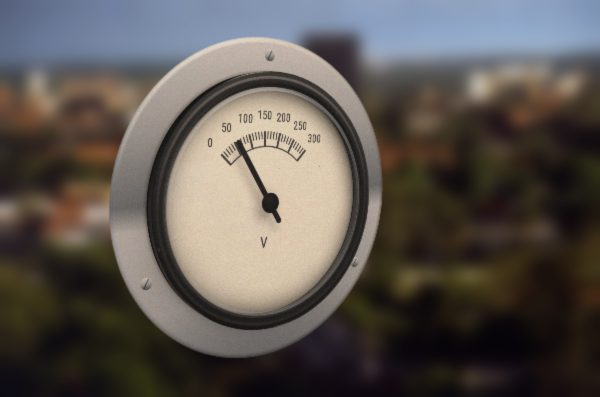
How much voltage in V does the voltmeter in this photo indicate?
50 V
